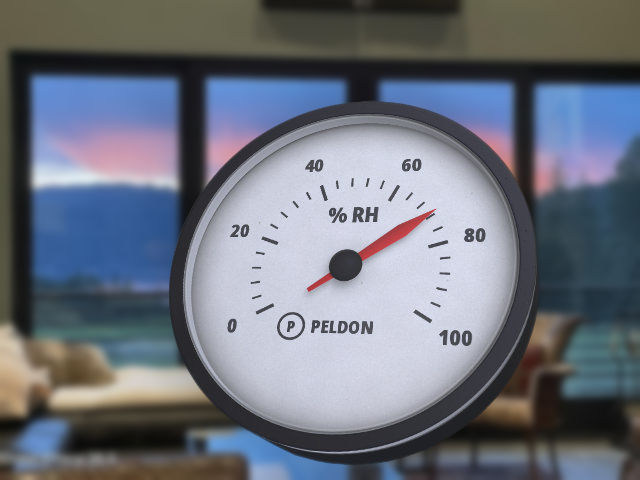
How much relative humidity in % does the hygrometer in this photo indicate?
72 %
